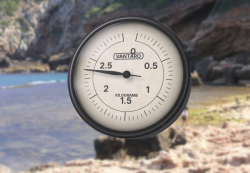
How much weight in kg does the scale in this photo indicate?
2.35 kg
